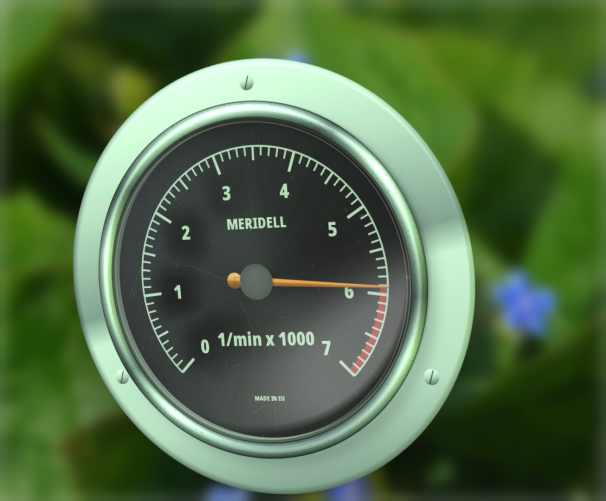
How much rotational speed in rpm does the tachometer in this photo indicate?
5900 rpm
